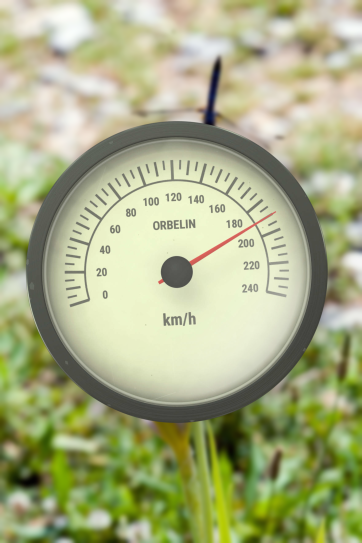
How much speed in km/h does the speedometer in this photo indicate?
190 km/h
